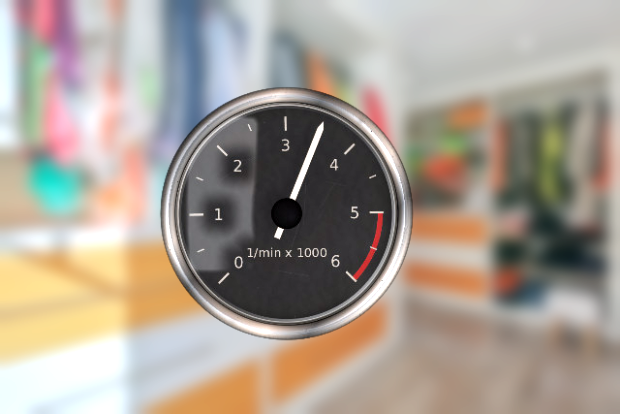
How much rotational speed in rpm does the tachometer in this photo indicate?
3500 rpm
